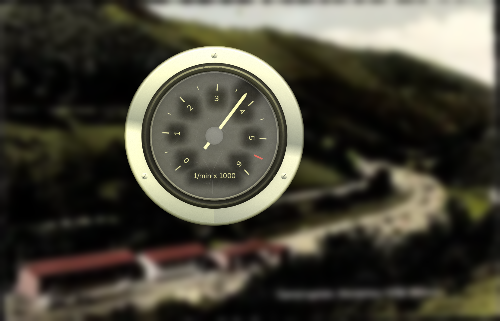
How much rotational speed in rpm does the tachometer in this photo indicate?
3750 rpm
